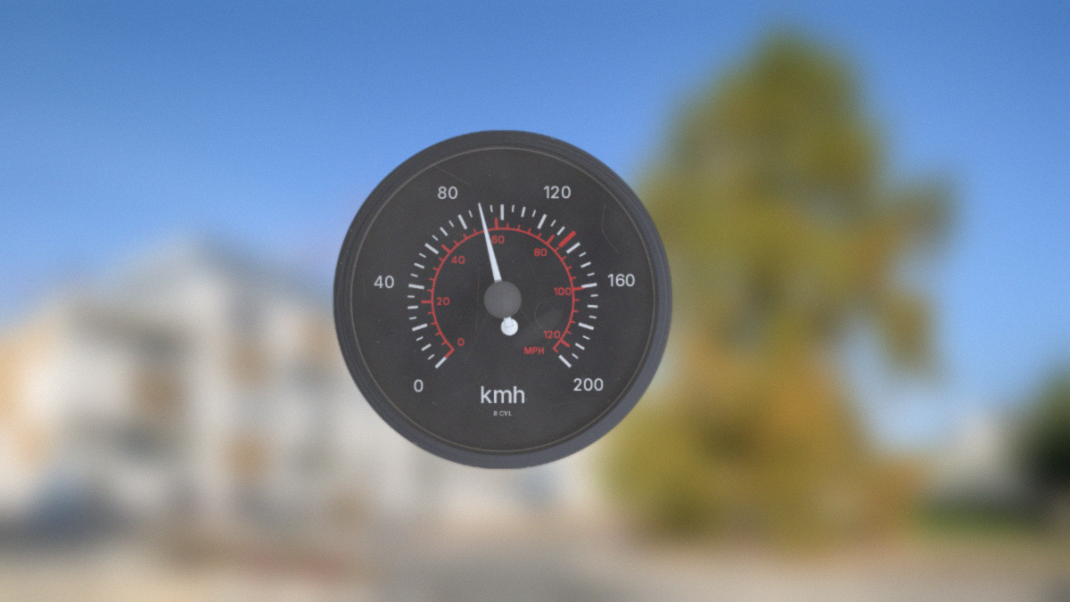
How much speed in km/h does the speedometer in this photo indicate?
90 km/h
